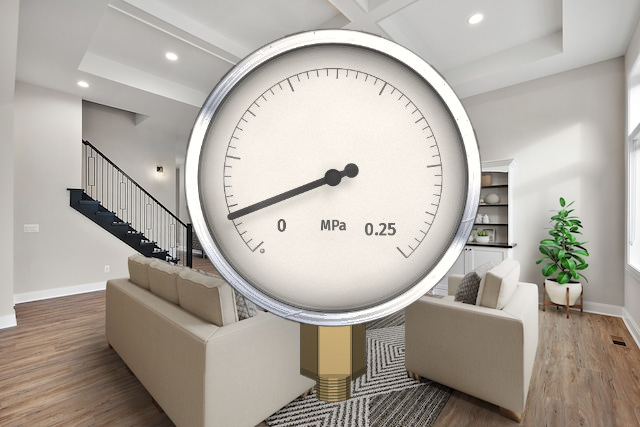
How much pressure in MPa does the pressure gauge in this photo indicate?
0.02 MPa
